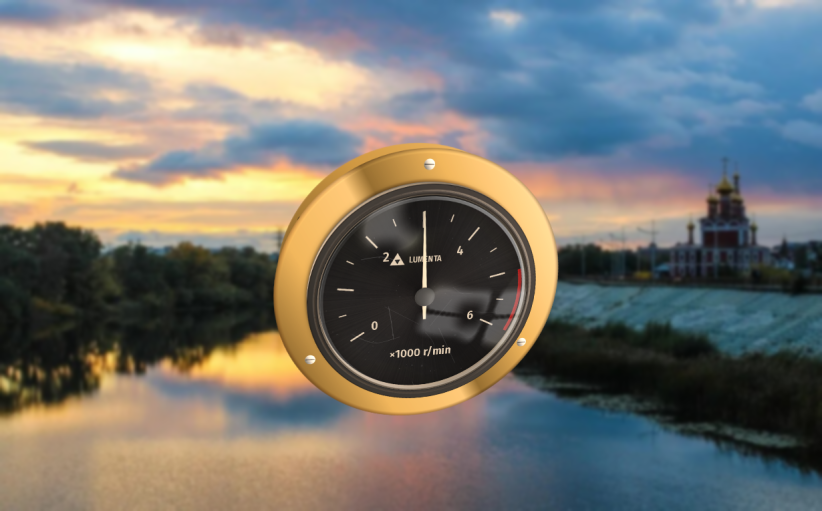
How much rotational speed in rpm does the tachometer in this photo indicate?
3000 rpm
